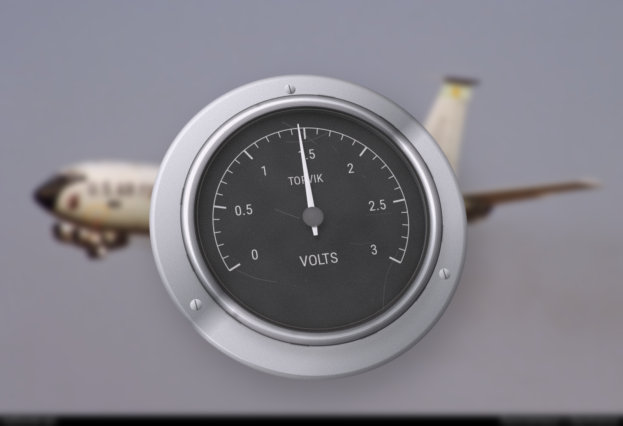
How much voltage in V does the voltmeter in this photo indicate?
1.45 V
